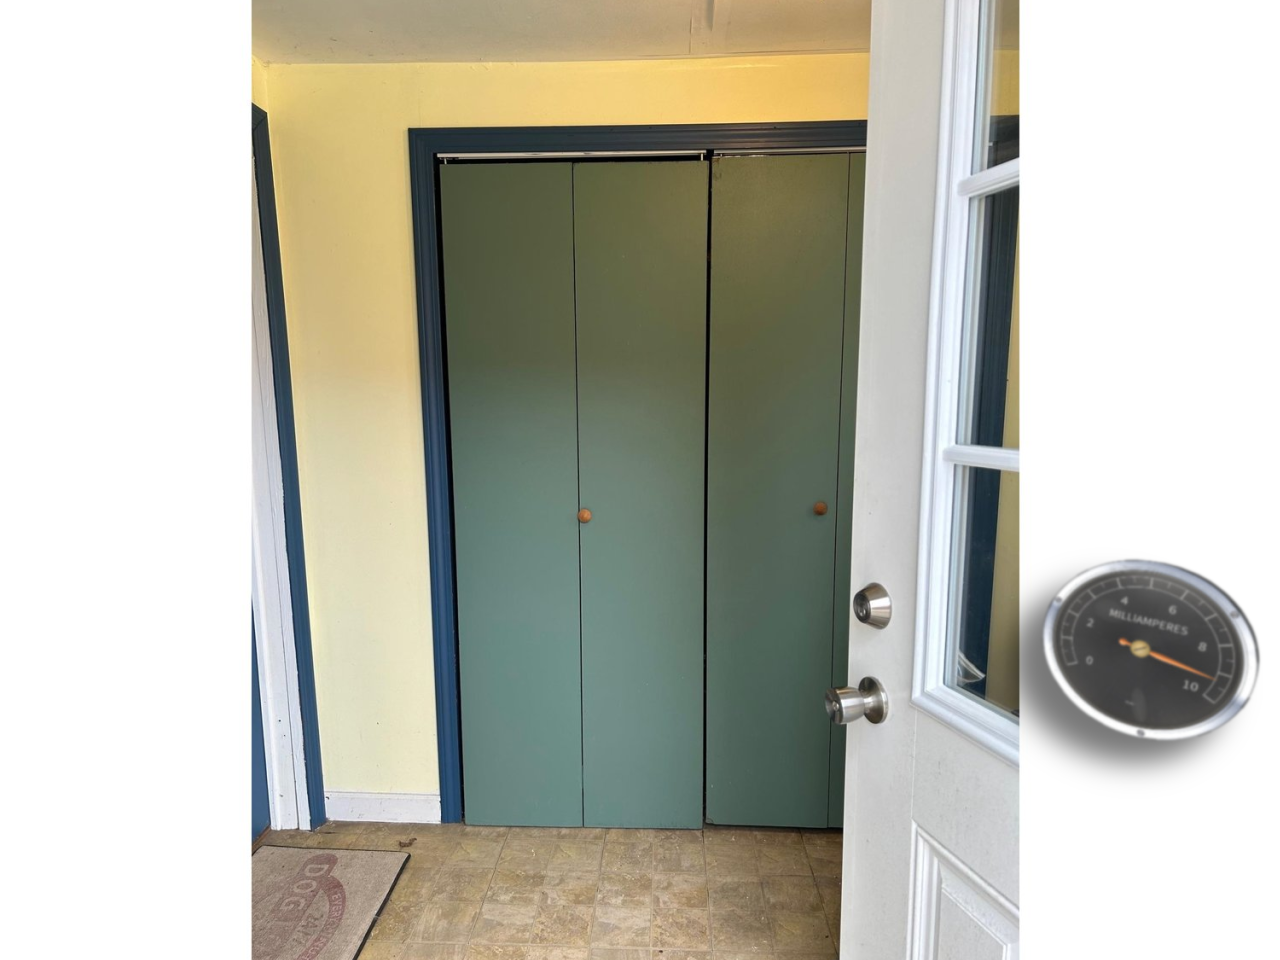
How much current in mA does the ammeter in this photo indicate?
9.25 mA
